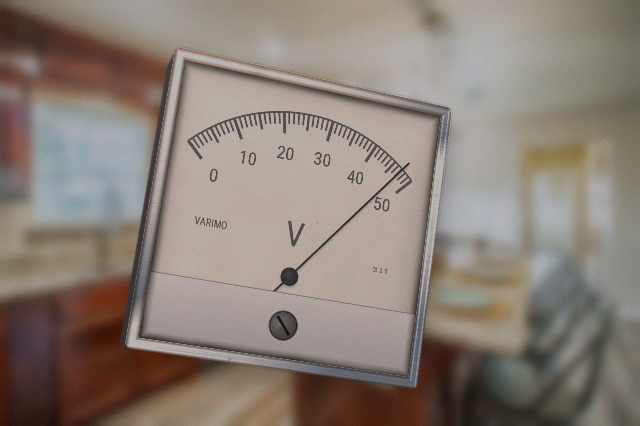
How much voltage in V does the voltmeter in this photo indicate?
47 V
